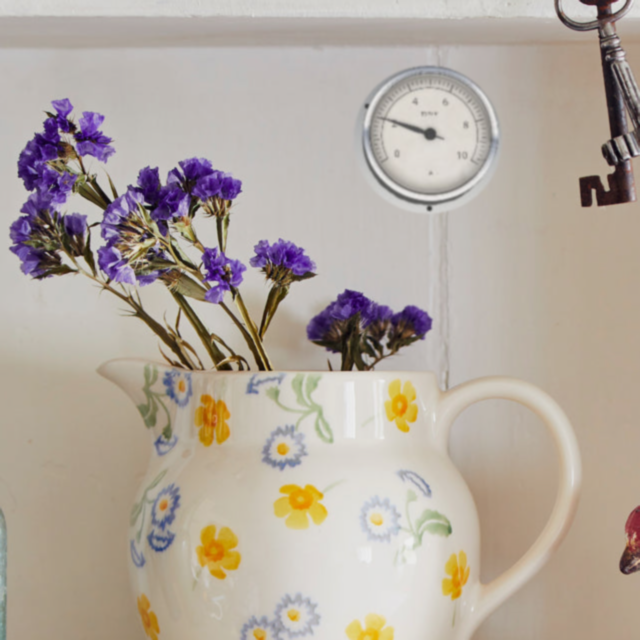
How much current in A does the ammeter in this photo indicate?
2 A
